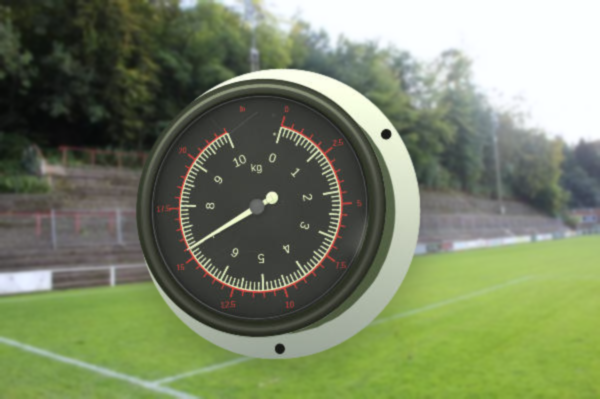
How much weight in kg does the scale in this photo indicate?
7 kg
